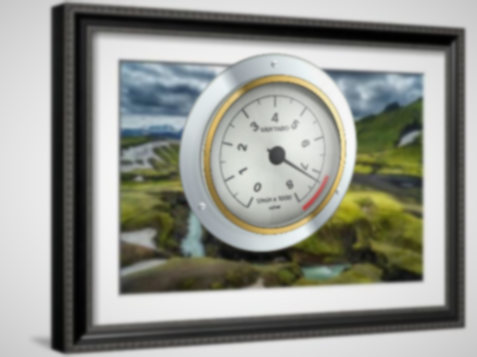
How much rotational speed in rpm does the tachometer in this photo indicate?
7250 rpm
